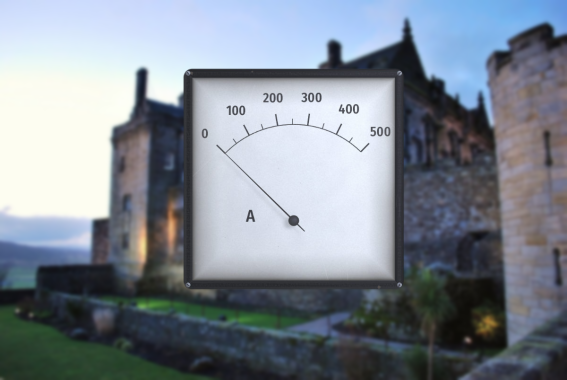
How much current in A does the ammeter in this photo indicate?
0 A
